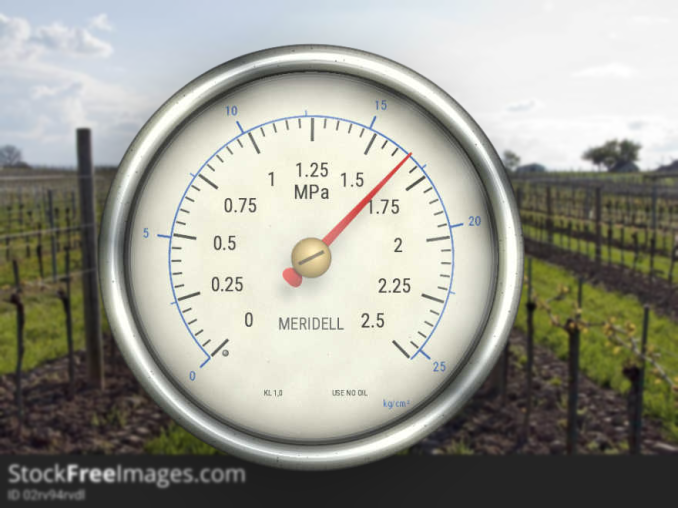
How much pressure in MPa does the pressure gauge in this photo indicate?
1.65 MPa
